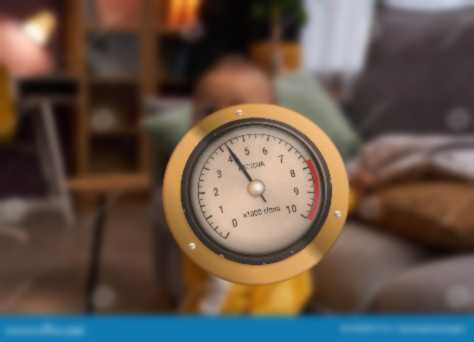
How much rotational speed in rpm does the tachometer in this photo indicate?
4250 rpm
